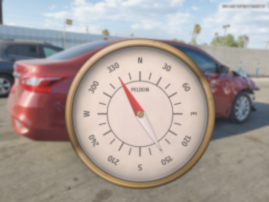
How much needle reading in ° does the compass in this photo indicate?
330 °
